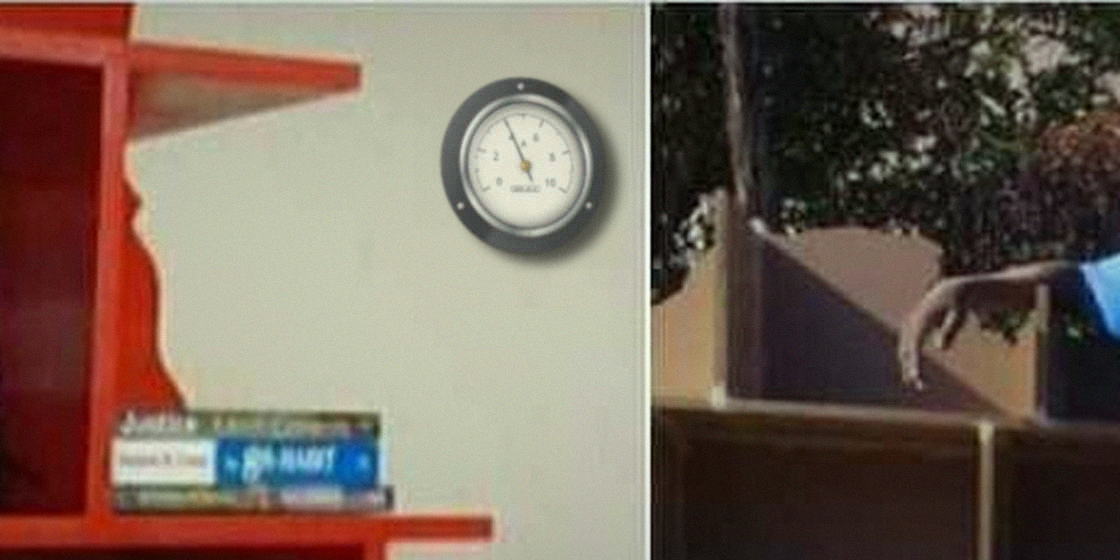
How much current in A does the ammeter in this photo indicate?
4 A
